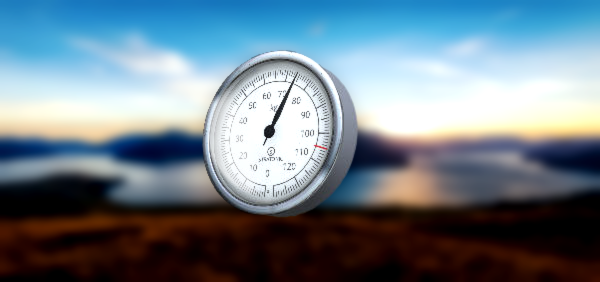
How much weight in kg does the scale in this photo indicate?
75 kg
